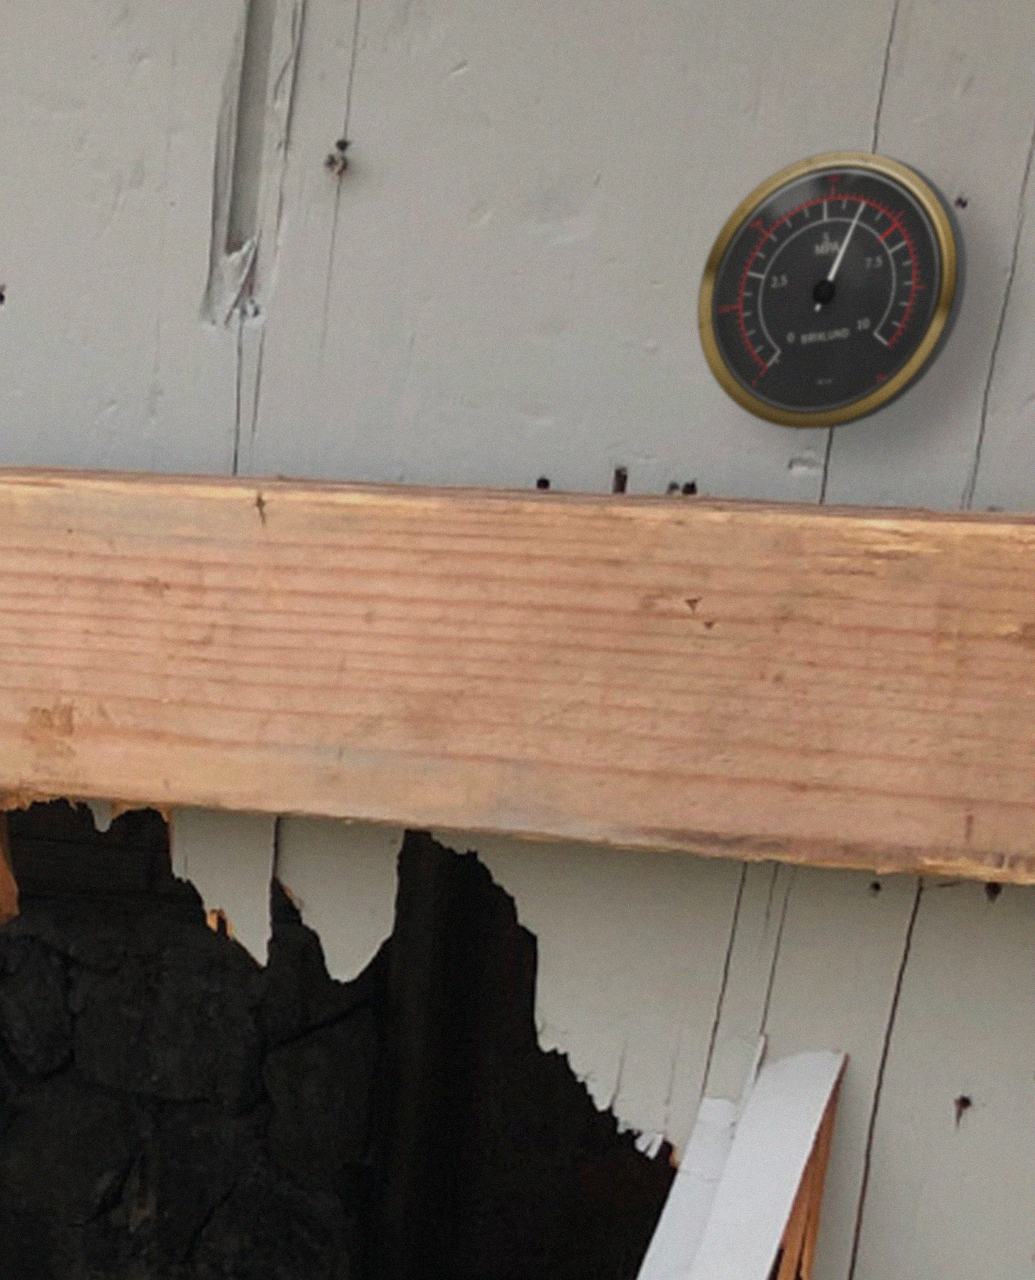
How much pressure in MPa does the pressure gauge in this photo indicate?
6 MPa
